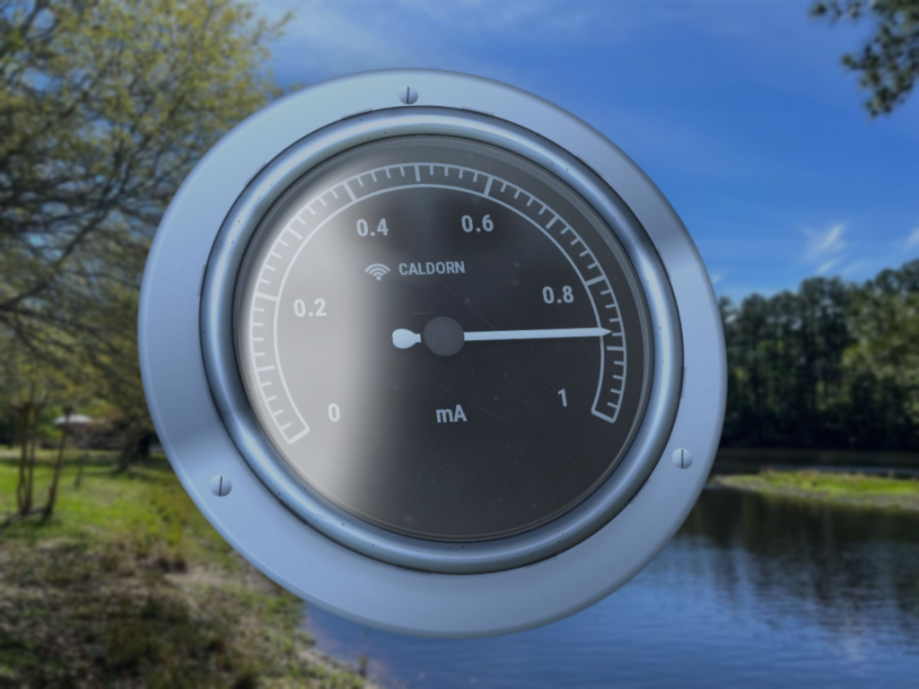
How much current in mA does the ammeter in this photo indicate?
0.88 mA
